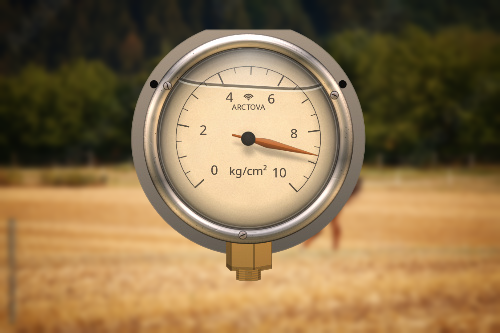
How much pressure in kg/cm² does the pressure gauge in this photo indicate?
8.75 kg/cm²
